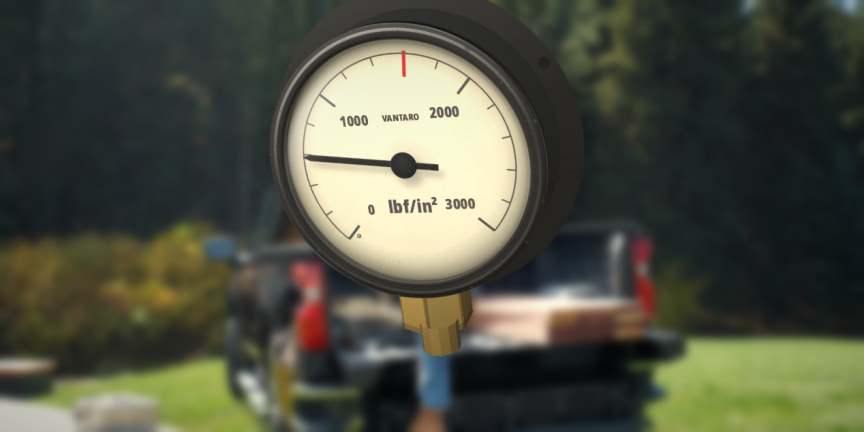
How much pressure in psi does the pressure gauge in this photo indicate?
600 psi
